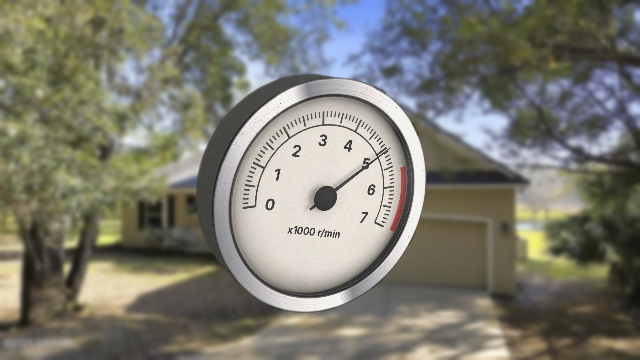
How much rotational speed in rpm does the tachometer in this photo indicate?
5000 rpm
